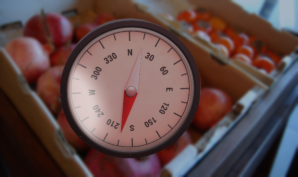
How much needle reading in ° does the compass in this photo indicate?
195 °
